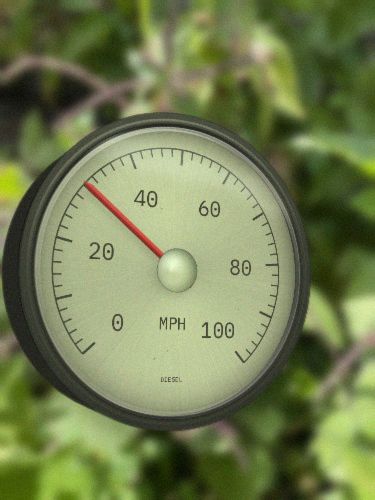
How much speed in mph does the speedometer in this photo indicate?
30 mph
